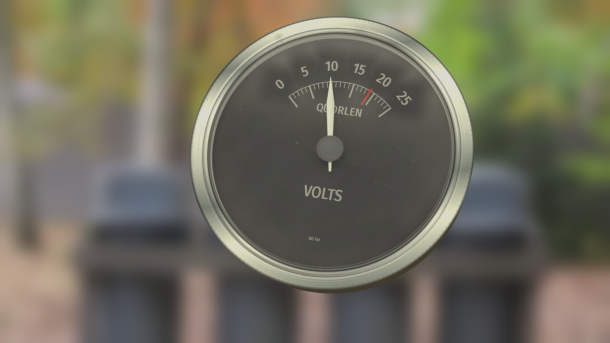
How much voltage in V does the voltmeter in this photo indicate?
10 V
